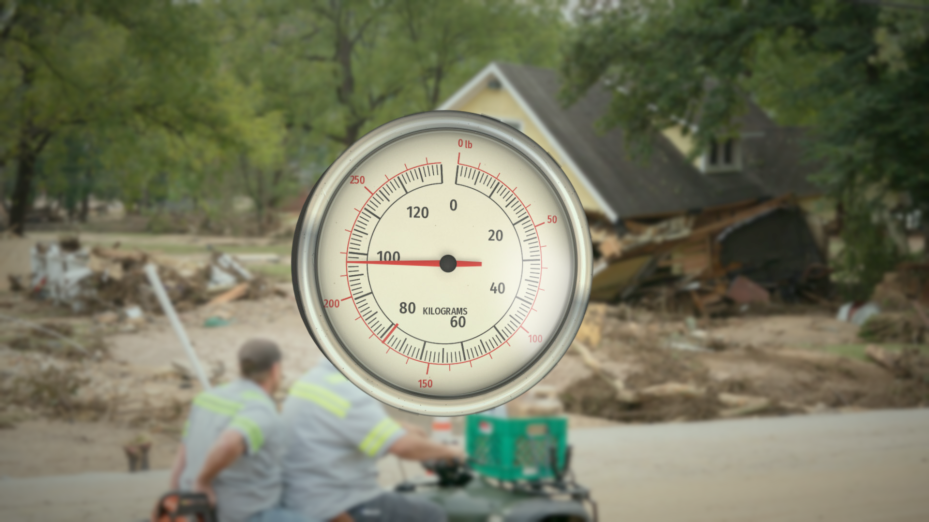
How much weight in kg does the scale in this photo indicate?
98 kg
